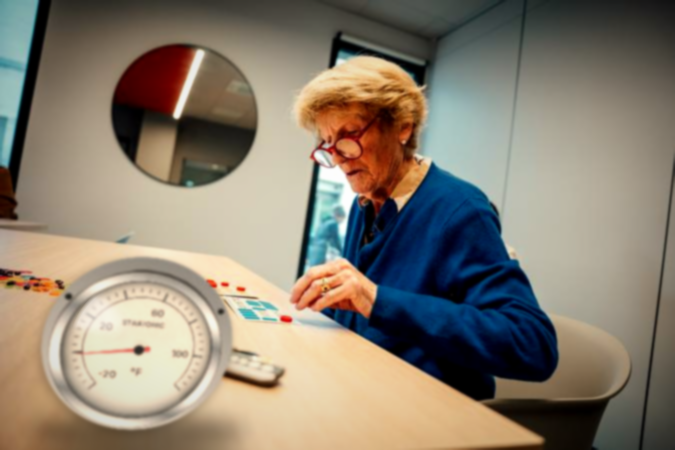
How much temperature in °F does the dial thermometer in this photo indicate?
0 °F
